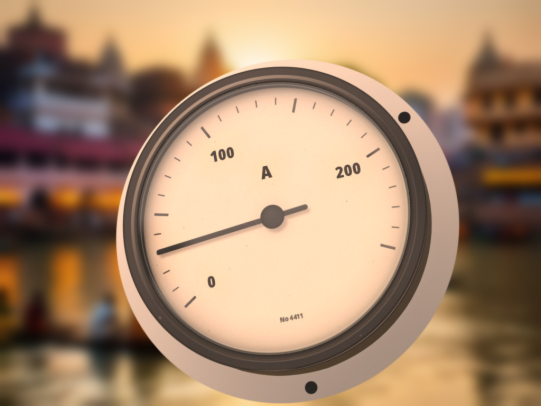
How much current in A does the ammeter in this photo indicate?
30 A
